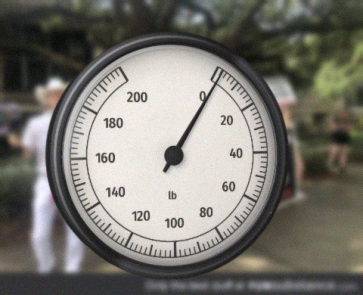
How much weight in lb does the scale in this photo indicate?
2 lb
